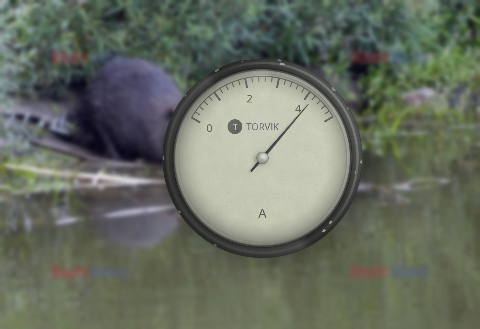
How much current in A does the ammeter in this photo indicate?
4.2 A
